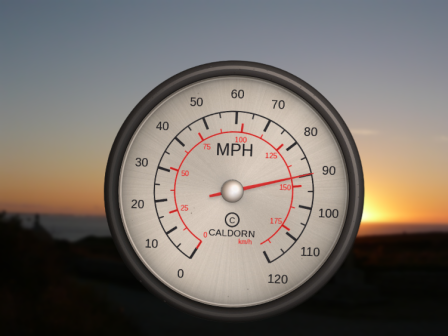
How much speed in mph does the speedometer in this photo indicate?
90 mph
